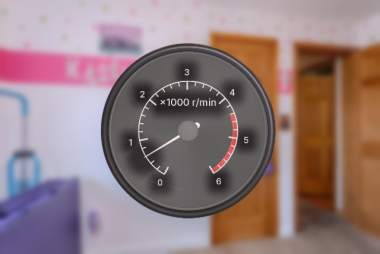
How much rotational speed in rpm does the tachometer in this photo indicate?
600 rpm
